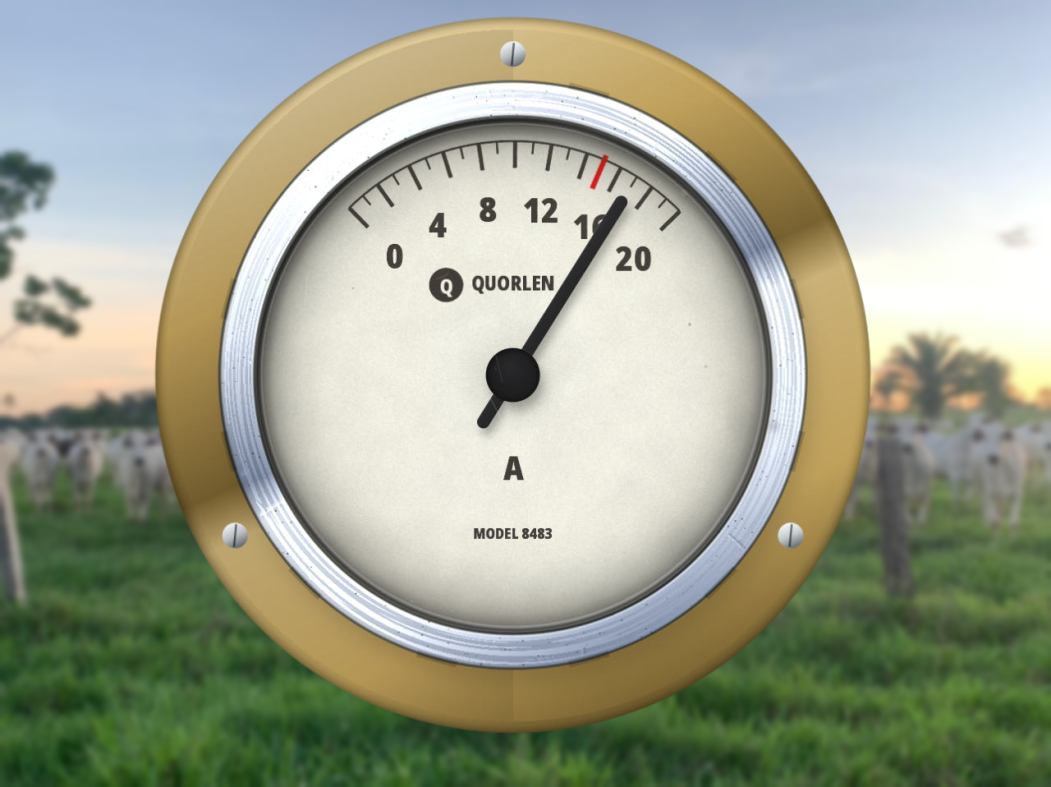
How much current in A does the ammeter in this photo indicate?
17 A
